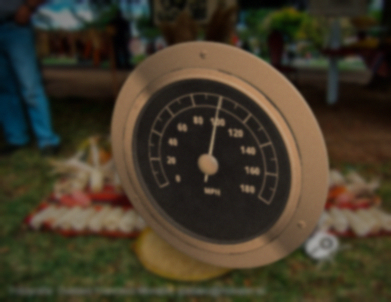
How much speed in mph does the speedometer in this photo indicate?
100 mph
